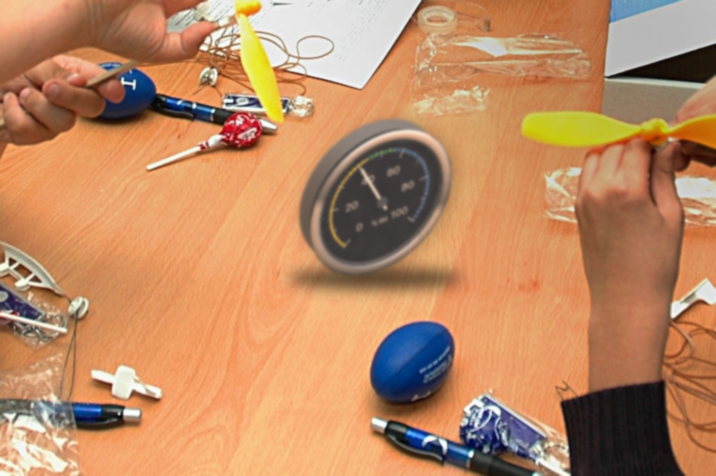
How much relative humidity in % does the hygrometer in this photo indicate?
40 %
